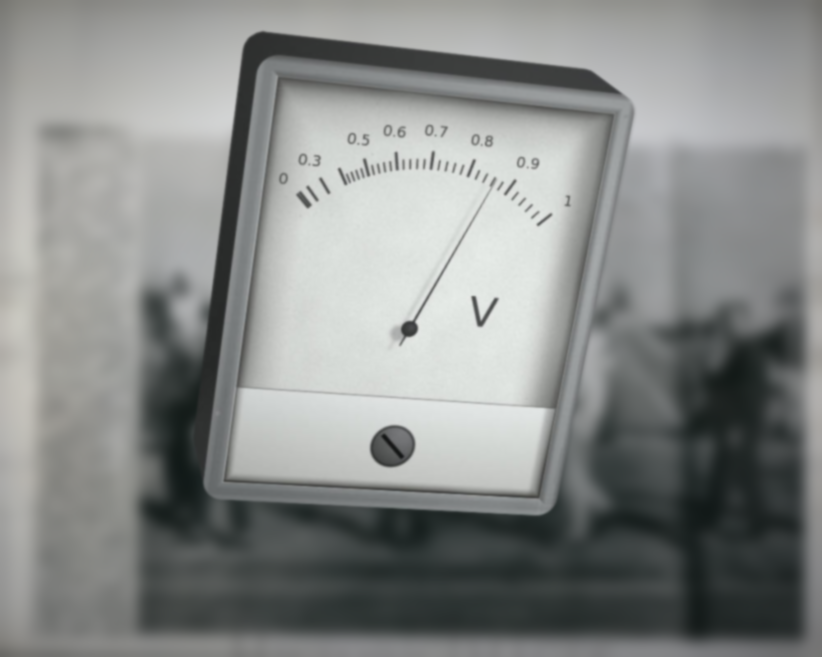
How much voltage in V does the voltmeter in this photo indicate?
0.86 V
